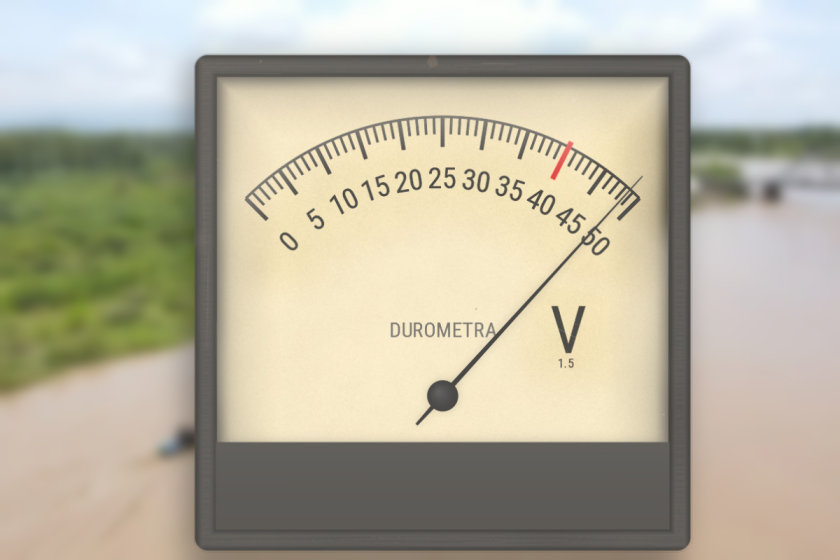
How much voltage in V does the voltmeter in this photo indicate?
48.5 V
